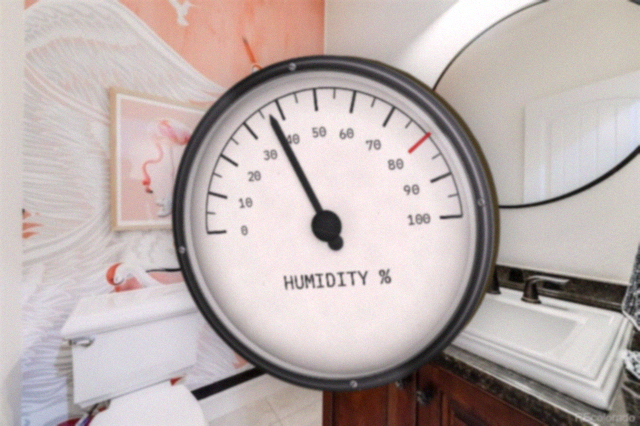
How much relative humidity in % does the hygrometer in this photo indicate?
37.5 %
